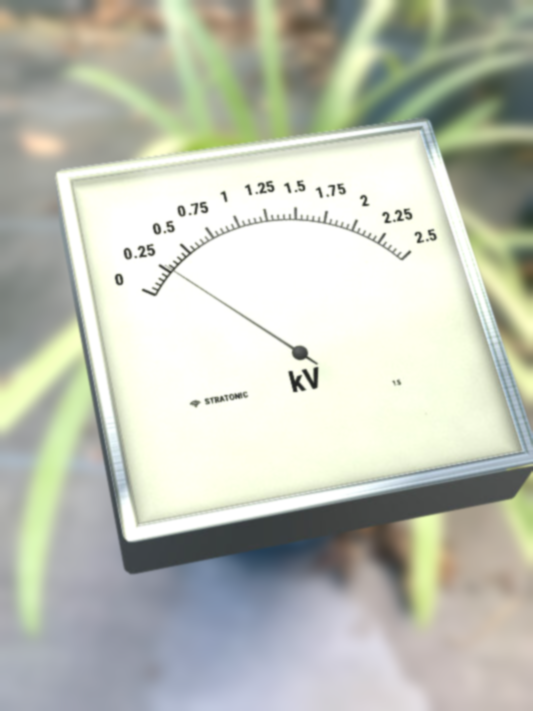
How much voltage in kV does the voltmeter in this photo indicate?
0.25 kV
